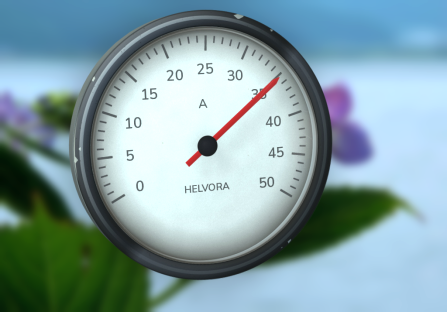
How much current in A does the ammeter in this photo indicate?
35 A
